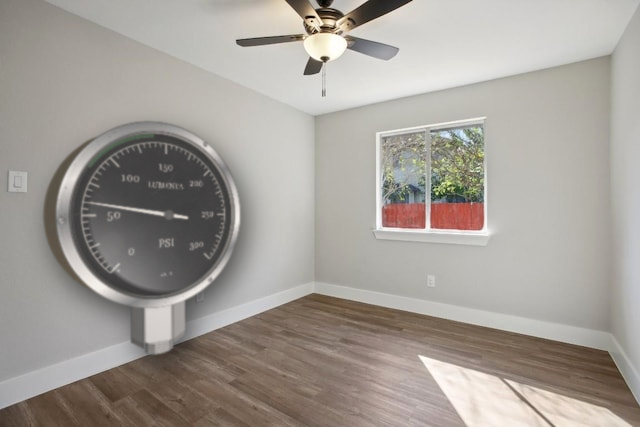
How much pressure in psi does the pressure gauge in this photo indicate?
60 psi
